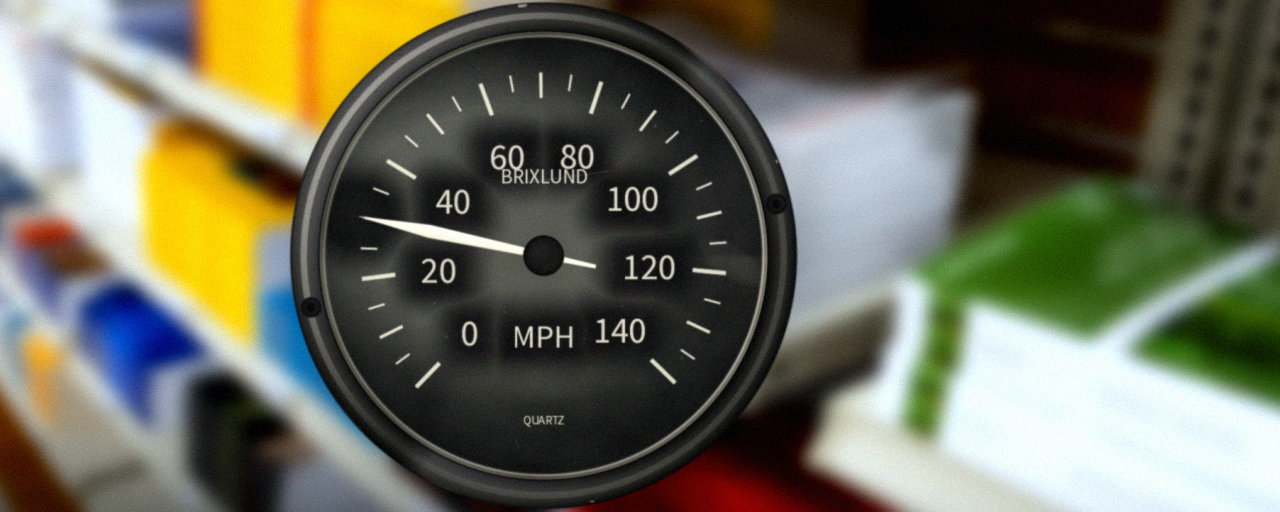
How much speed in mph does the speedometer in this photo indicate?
30 mph
